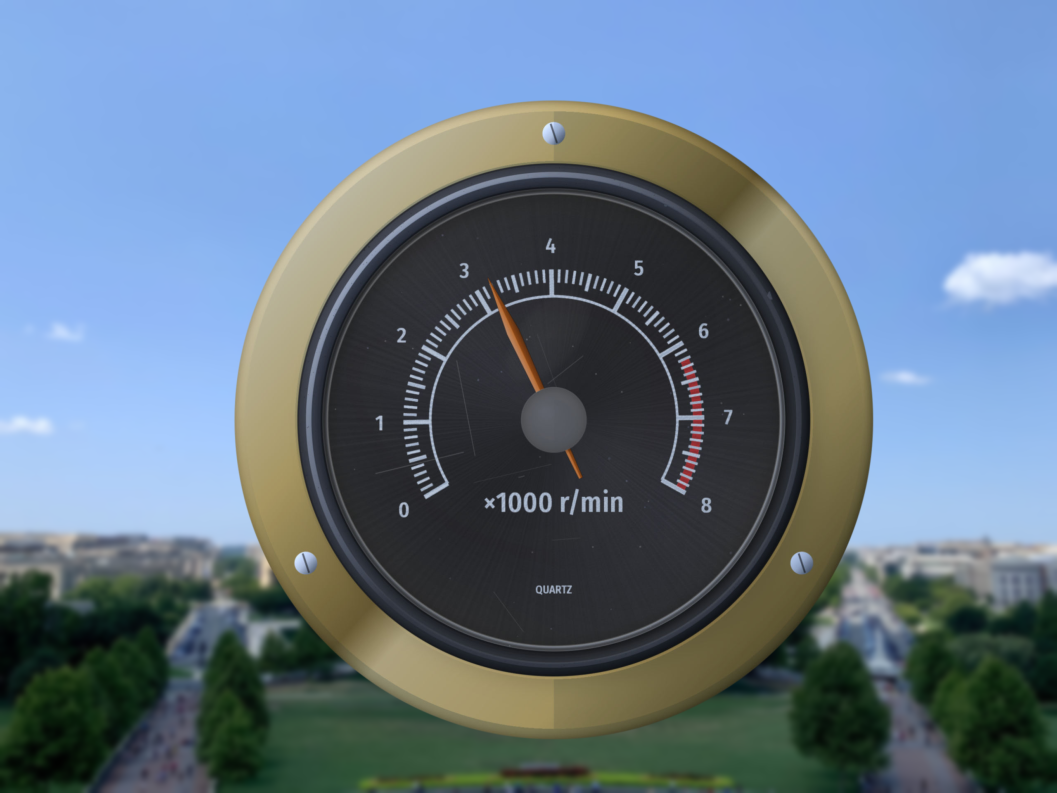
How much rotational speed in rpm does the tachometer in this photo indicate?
3200 rpm
